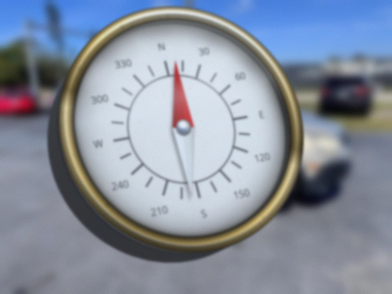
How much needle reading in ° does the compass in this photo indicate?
7.5 °
